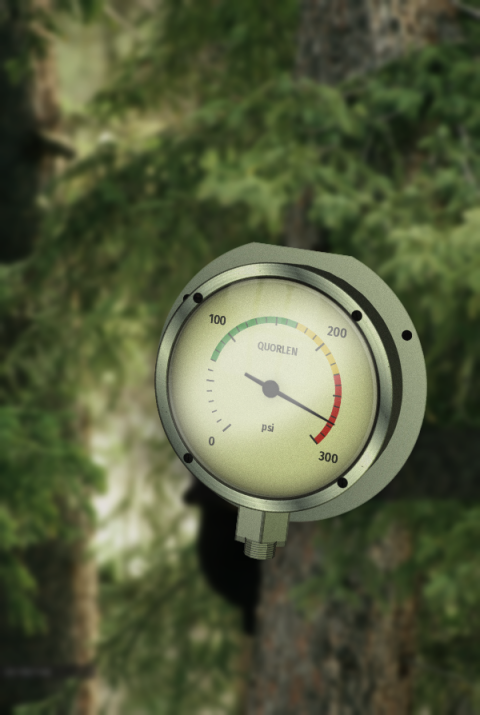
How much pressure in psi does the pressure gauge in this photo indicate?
275 psi
